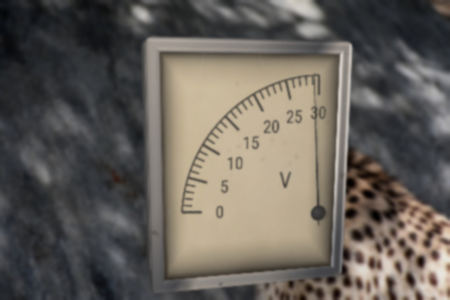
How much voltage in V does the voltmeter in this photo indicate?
29 V
